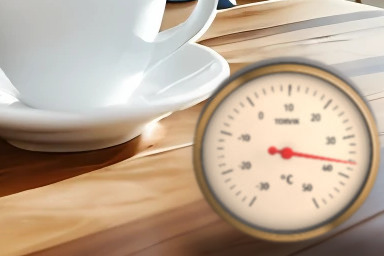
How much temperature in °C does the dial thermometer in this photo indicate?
36 °C
